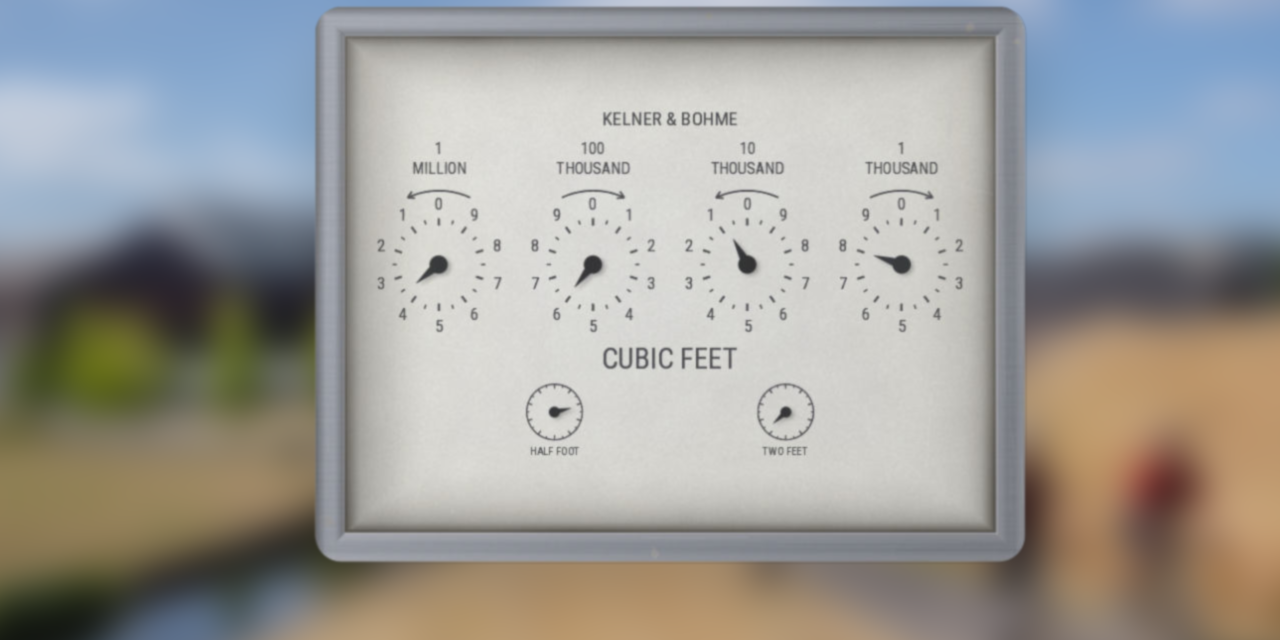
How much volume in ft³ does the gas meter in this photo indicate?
360800 ft³
